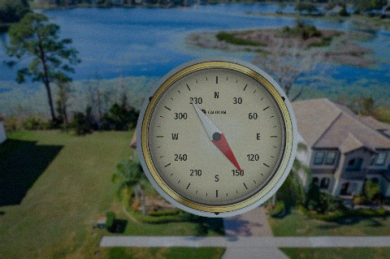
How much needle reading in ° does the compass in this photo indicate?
145 °
